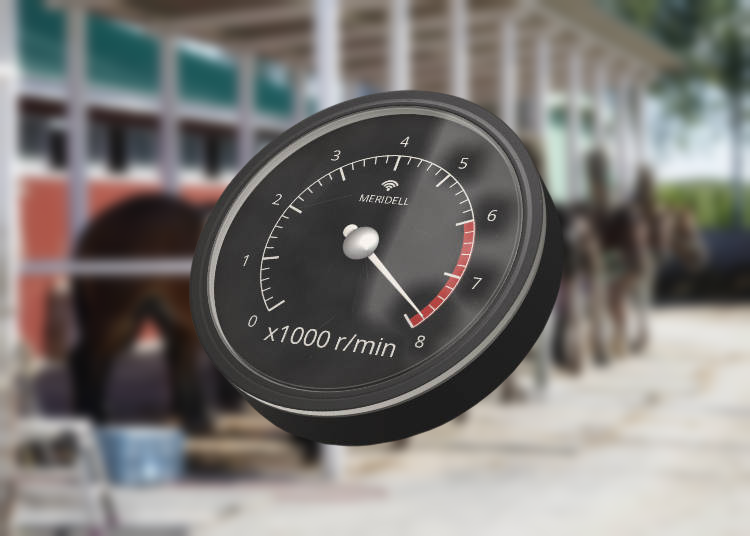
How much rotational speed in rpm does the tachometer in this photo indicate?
7800 rpm
